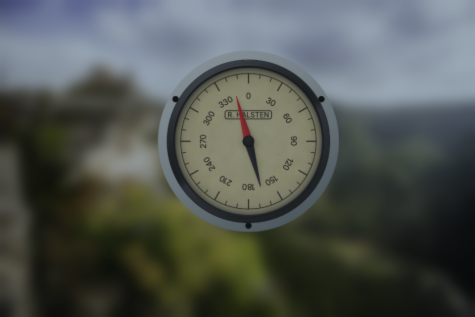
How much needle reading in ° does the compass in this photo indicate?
345 °
